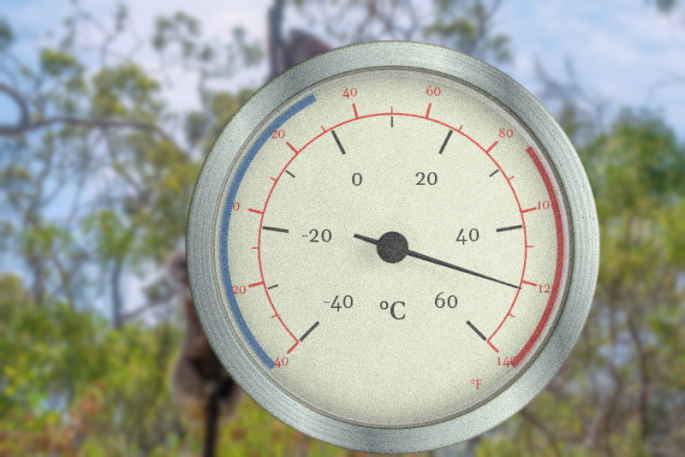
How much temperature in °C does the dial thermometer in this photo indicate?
50 °C
